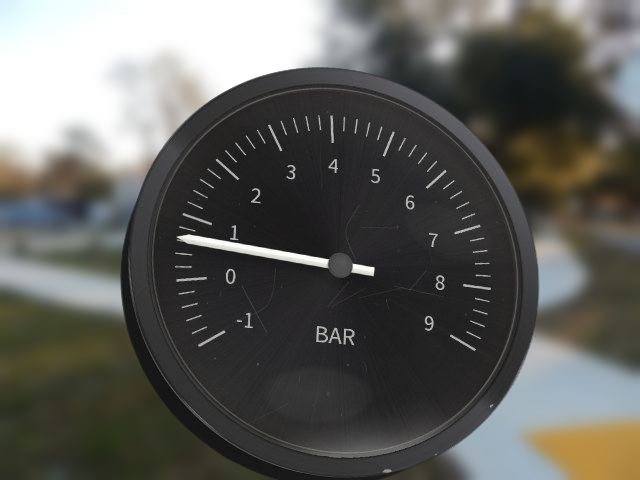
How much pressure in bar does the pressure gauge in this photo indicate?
0.6 bar
